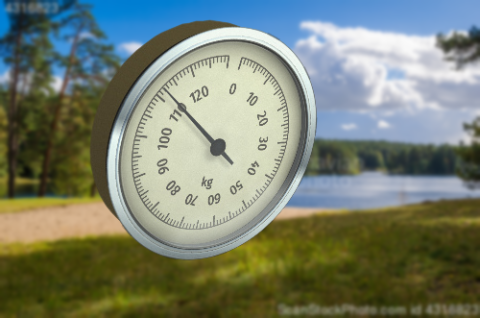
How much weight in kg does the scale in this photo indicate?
112 kg
